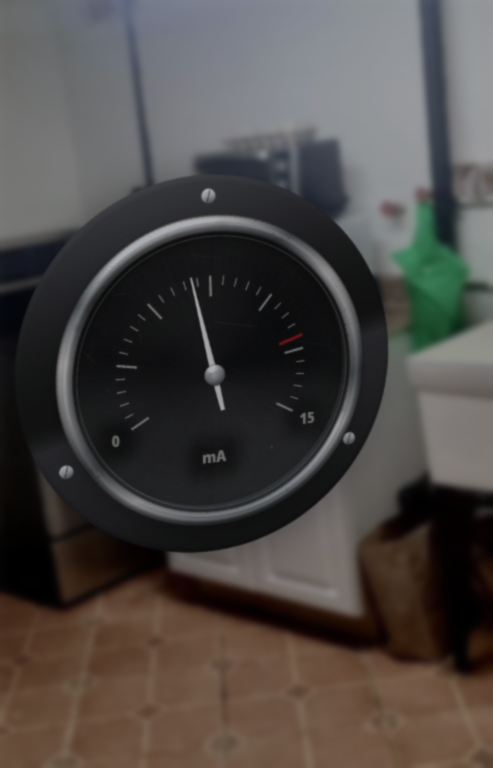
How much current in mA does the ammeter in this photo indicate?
6.75 mA
